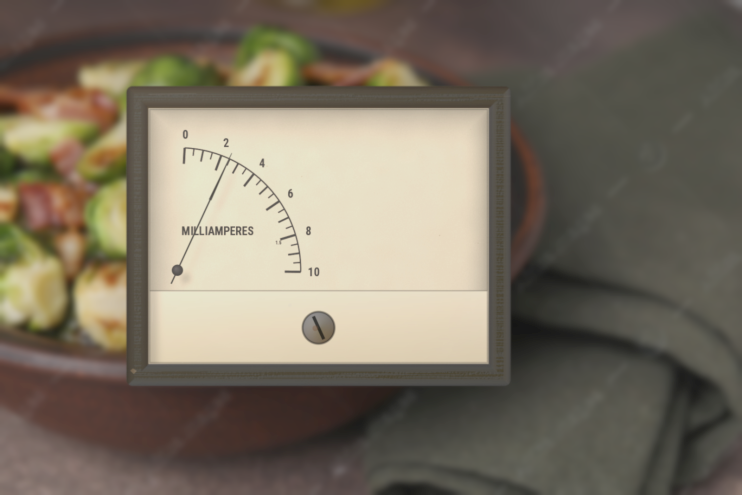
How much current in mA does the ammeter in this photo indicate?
2.5 mA
